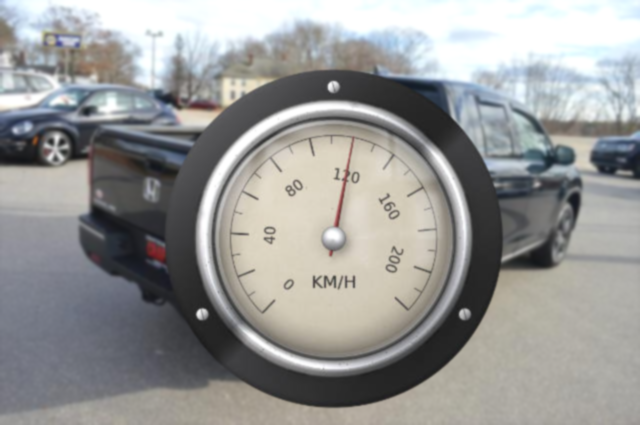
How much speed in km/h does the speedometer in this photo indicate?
120 km/h
